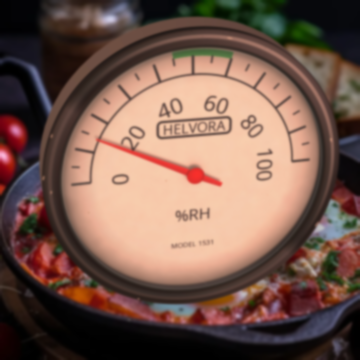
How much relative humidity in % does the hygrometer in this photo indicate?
15 %
